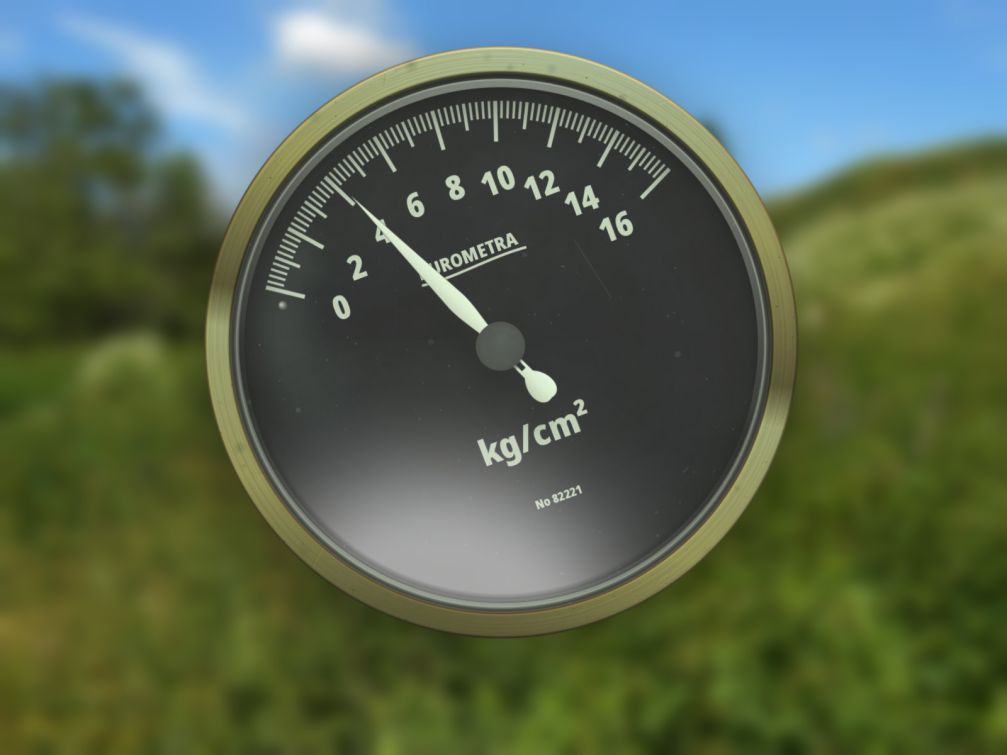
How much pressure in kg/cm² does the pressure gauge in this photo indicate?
4.2 kg/cm²
